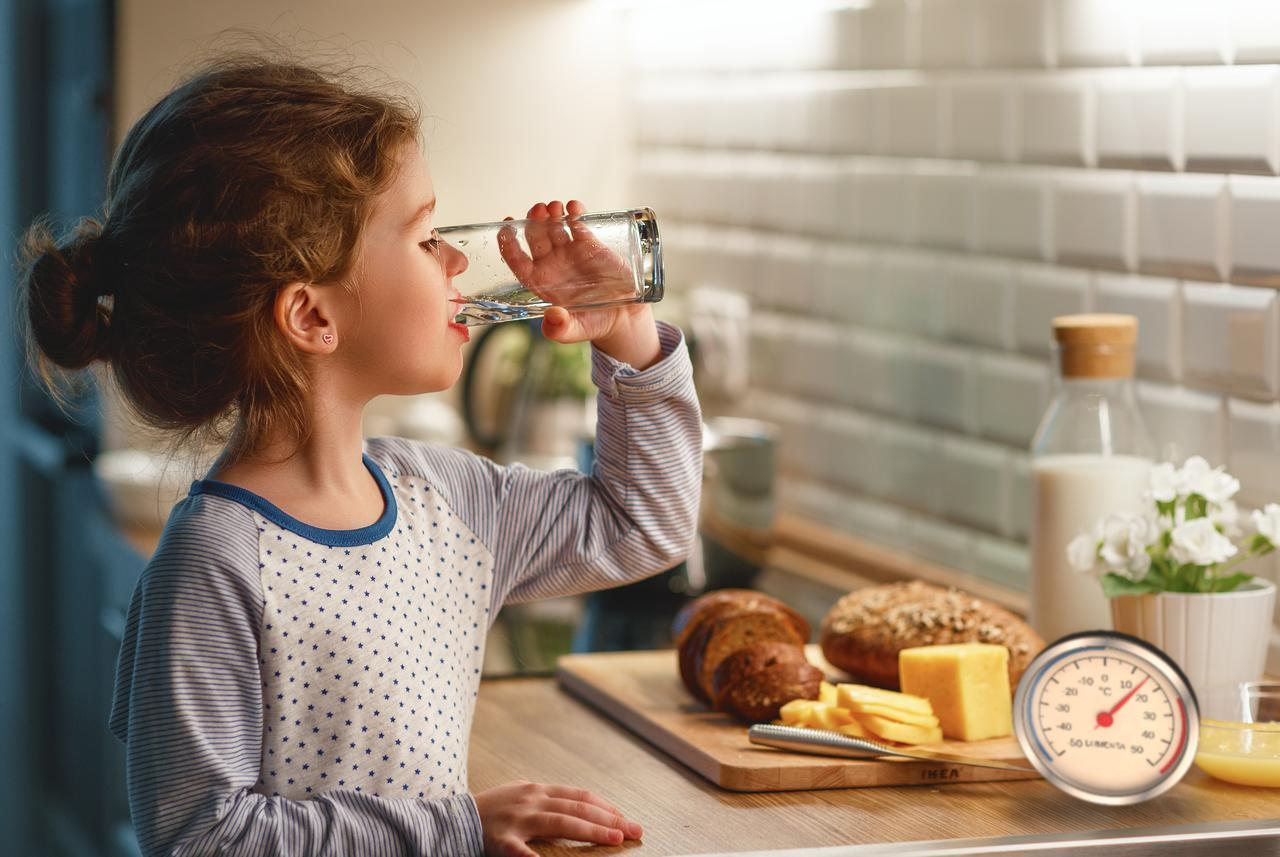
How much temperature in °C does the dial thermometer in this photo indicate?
15 °C
